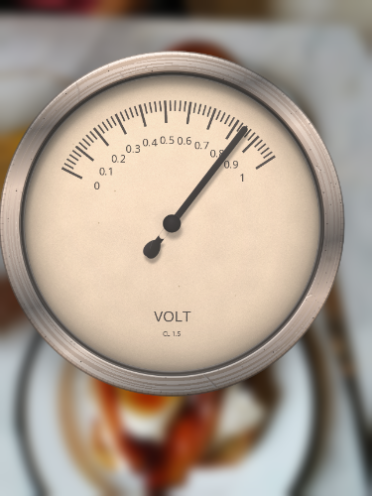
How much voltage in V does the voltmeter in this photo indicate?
0.84 V
